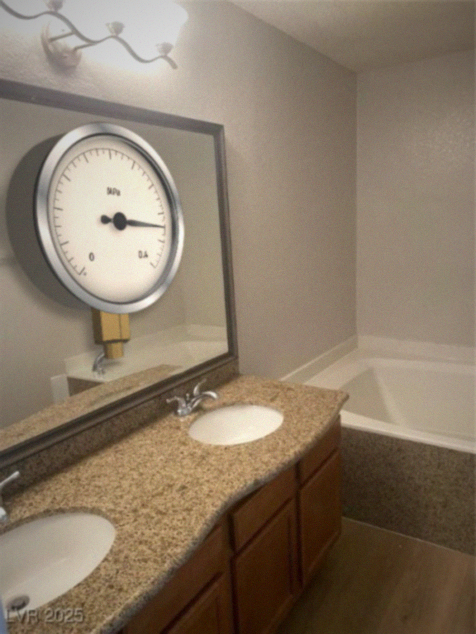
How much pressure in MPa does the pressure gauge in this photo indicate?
0.34 MPa
